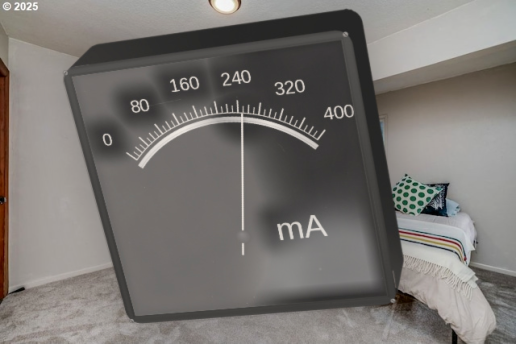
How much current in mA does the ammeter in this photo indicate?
250 mA
